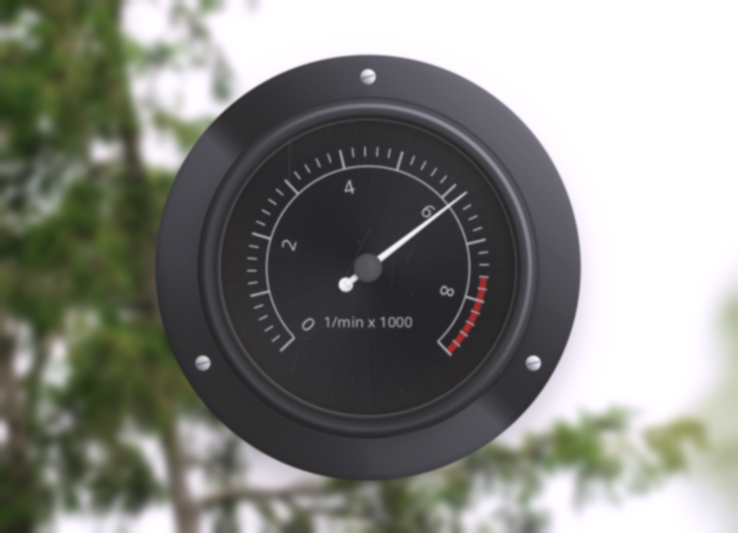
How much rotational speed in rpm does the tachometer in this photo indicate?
6200 rpm
